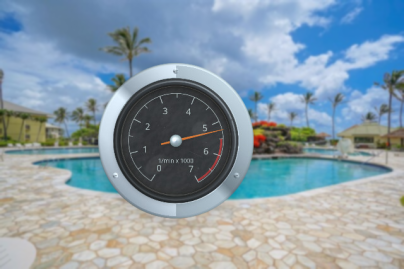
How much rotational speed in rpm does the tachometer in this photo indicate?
5250 rpm
